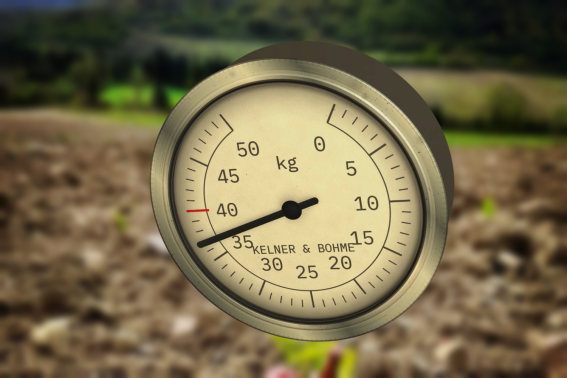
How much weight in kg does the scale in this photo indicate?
37 kg
